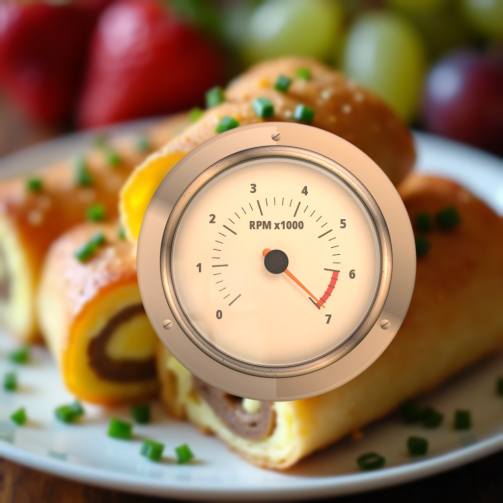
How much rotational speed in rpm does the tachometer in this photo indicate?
6900 rpm
